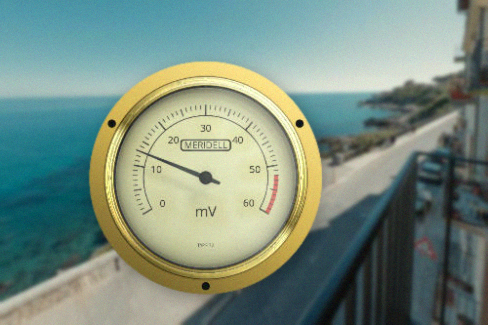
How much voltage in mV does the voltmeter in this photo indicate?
13 mV
